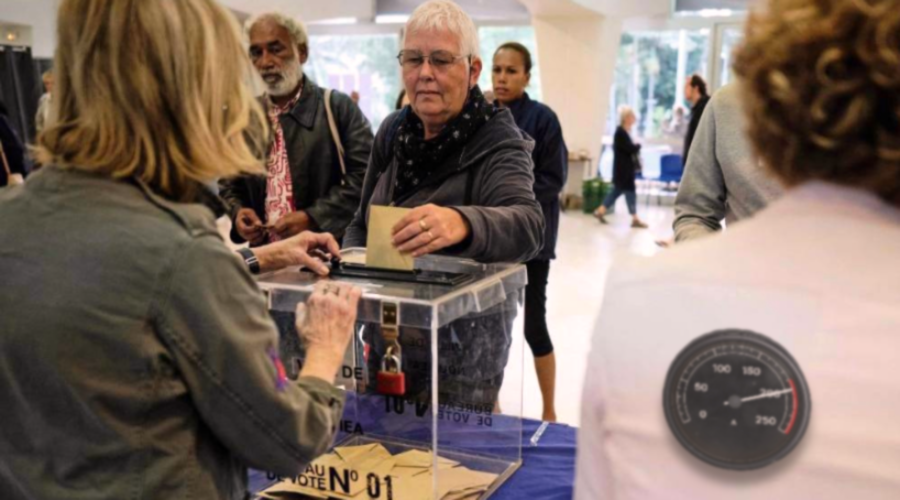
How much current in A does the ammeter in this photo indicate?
200 A
